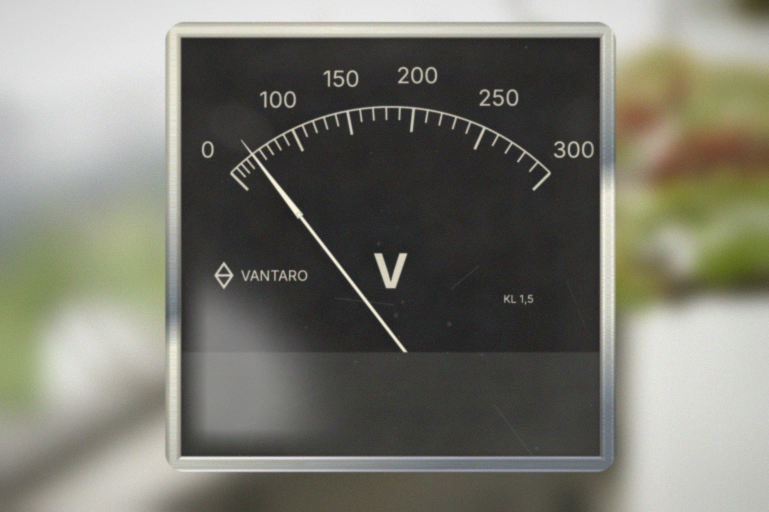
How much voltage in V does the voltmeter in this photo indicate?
50 V
